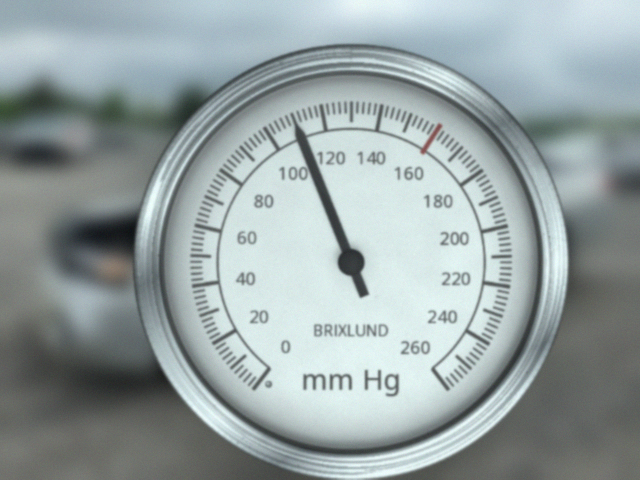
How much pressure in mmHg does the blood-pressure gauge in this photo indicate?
110 mmHg
